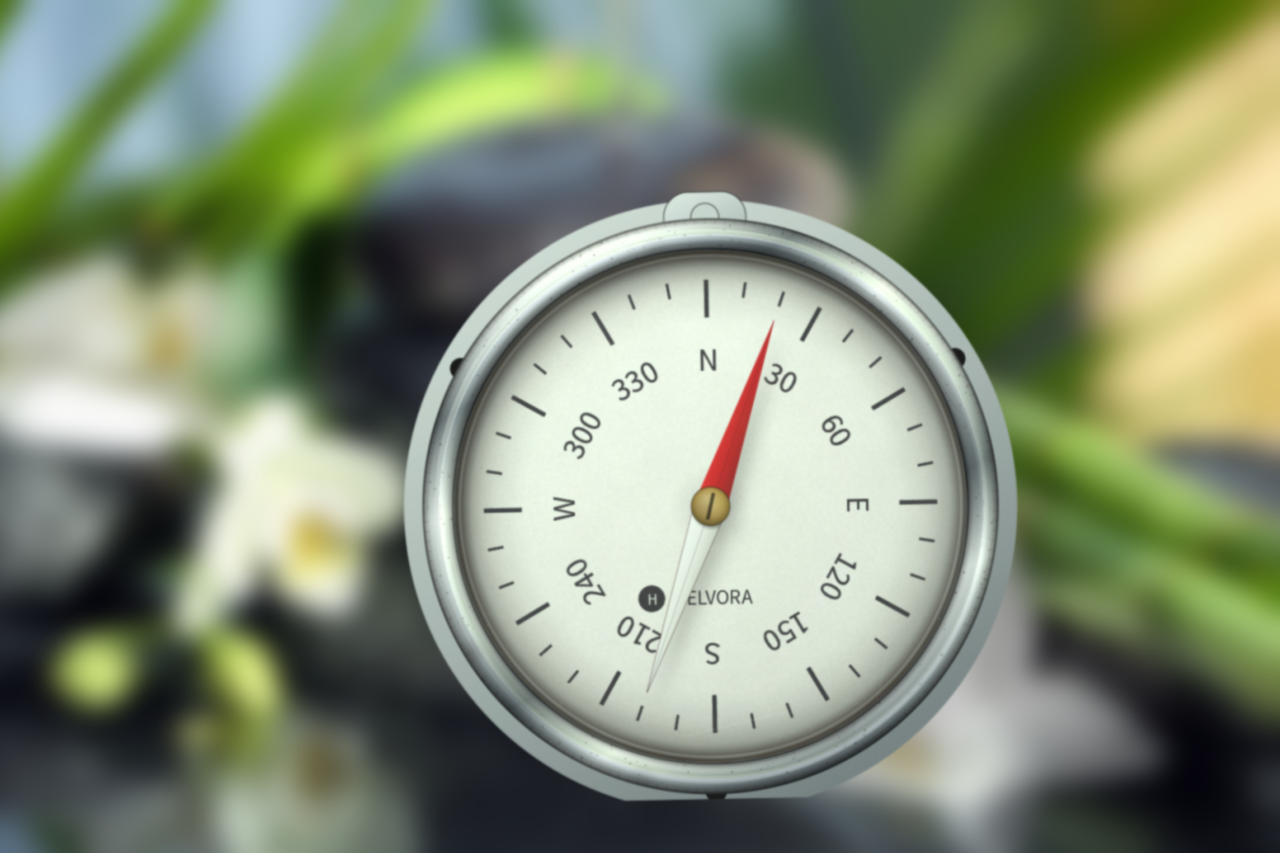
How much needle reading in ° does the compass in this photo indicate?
20 °
